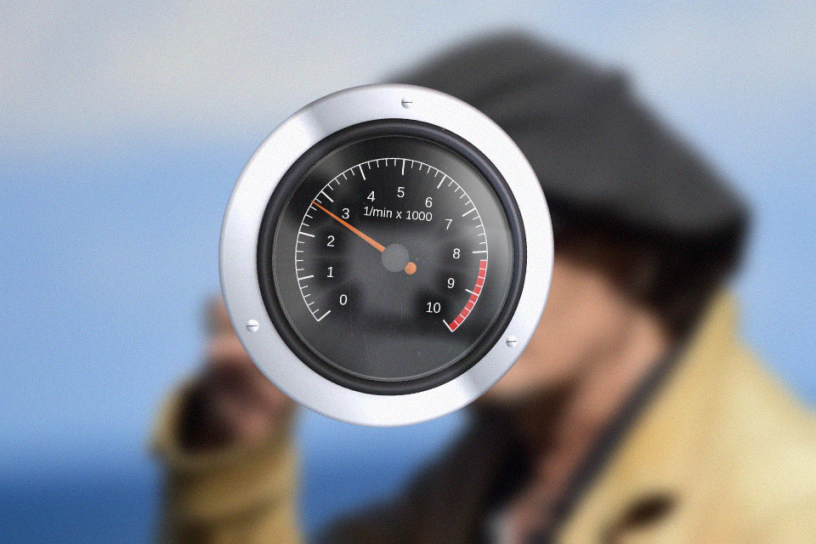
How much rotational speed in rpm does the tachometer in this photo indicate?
2700 rpm
